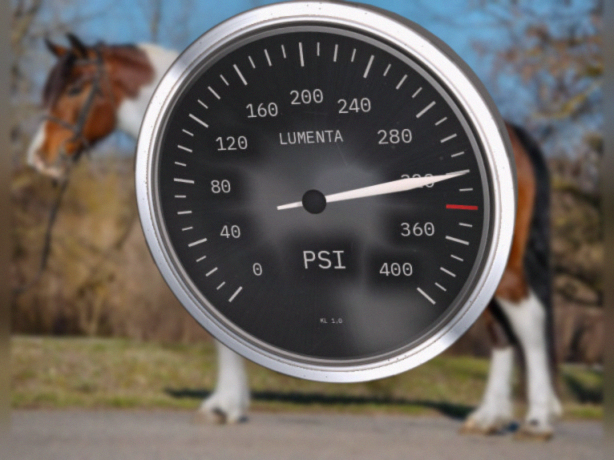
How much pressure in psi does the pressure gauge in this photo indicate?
320 psi
